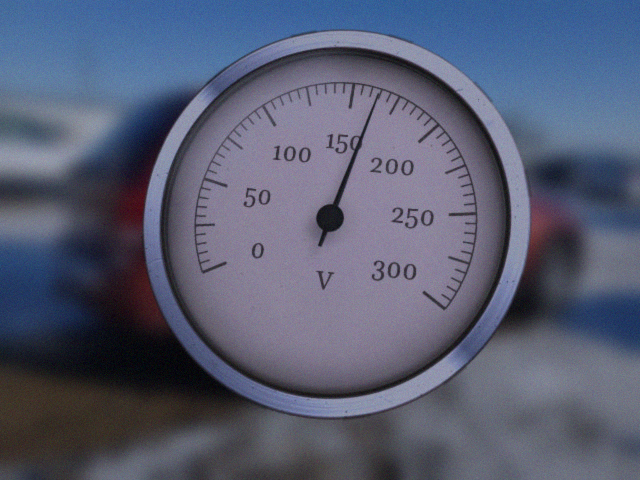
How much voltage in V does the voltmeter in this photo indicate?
165 V
